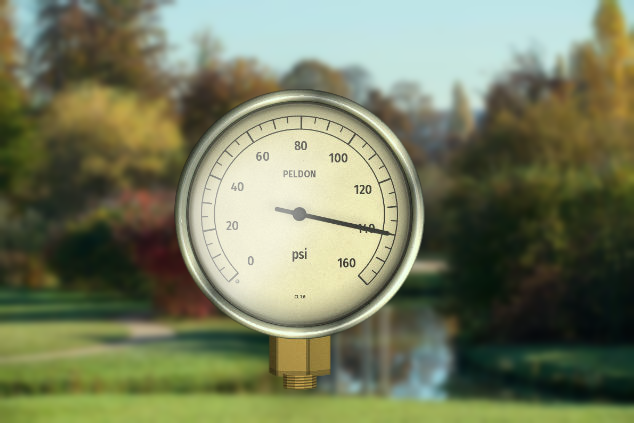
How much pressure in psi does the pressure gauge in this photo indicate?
140 psi
